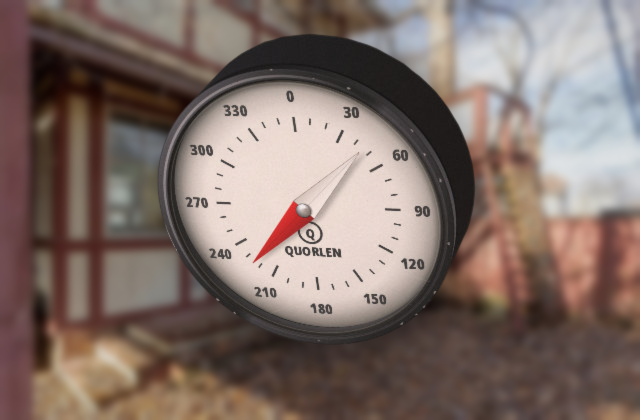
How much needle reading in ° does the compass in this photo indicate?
225 °
